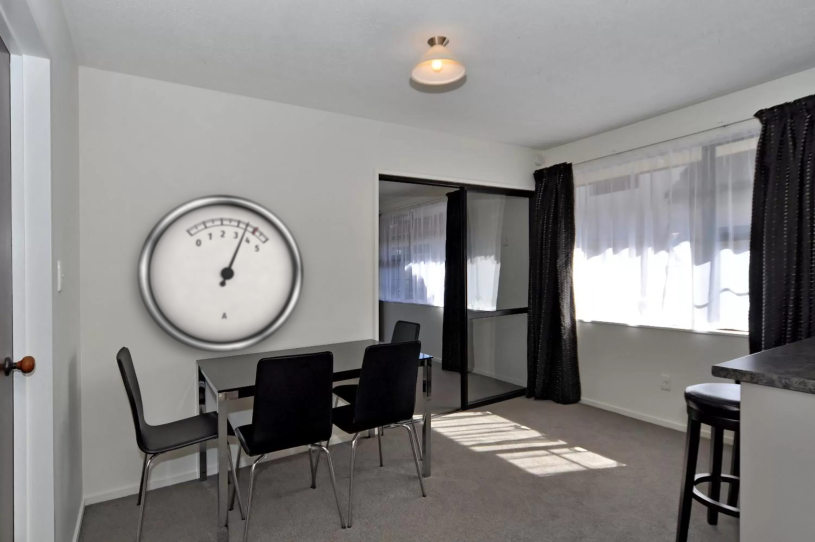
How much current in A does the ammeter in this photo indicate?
3.5 A
